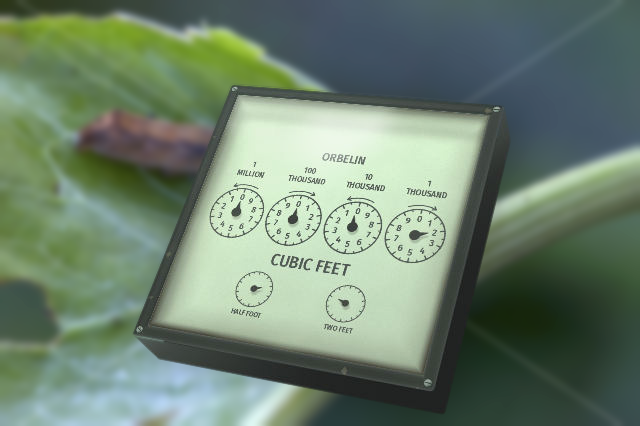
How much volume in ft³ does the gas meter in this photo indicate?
200 ft³
